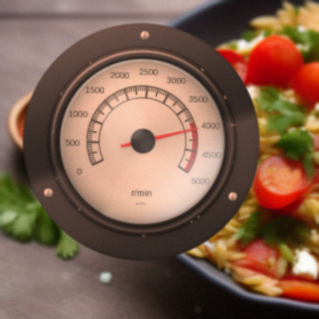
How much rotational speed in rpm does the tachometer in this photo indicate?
4000 rpm
